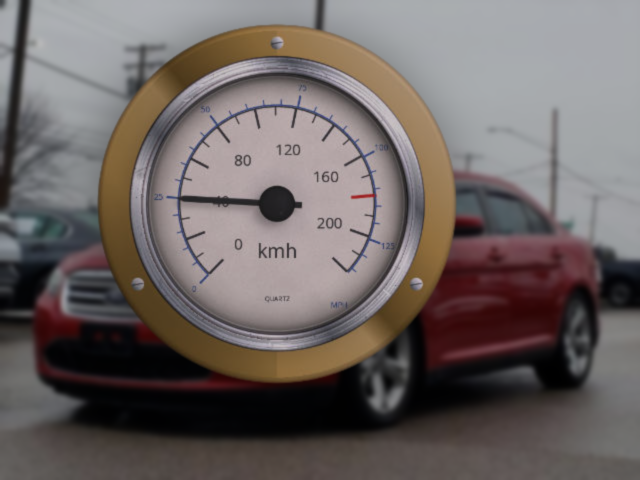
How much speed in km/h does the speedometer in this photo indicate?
40 km/h
